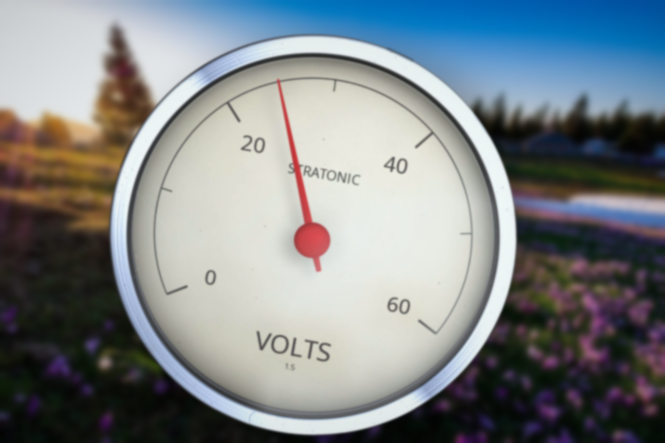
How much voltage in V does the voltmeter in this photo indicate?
25 V
